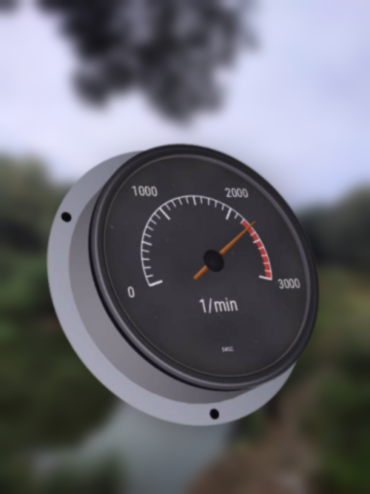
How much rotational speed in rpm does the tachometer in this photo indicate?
2300 rpm
